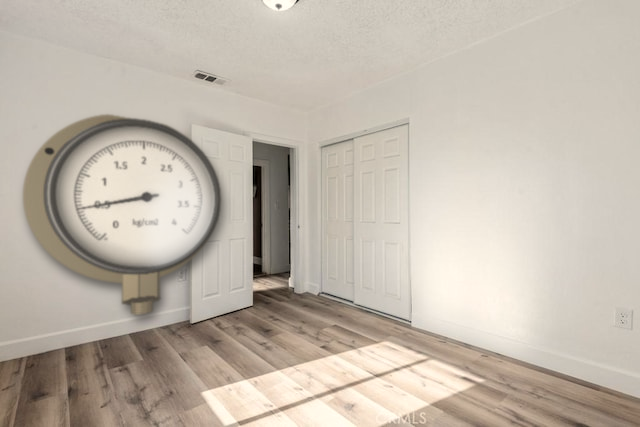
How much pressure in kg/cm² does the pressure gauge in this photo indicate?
0.5 kg/cm²
